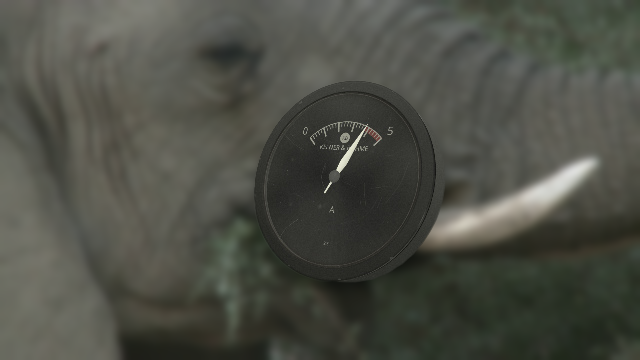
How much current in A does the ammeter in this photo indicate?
4 A
